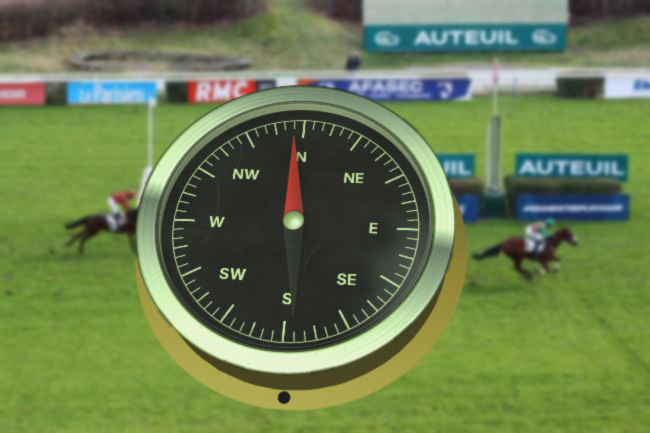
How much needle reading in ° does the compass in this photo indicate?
355 °
